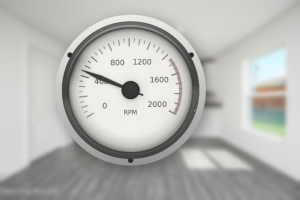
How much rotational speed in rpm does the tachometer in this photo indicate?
450 rpm
